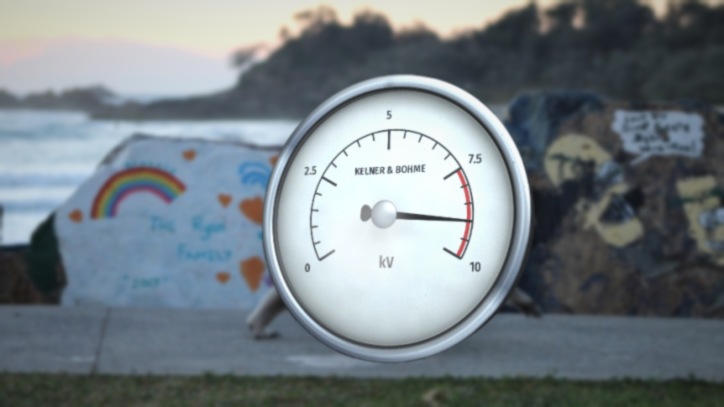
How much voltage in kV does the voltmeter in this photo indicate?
9 kV
